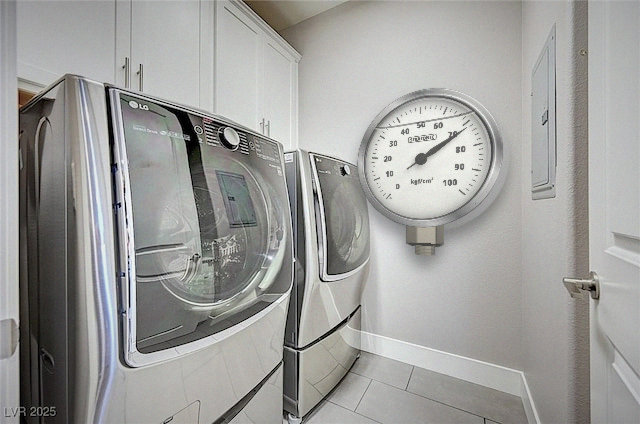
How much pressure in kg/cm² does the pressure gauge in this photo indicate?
72 kg/cm²
